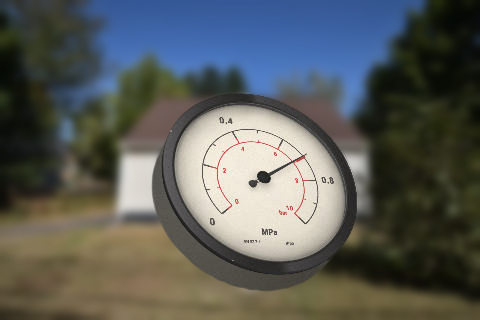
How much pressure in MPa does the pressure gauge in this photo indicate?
0.7 MPa
